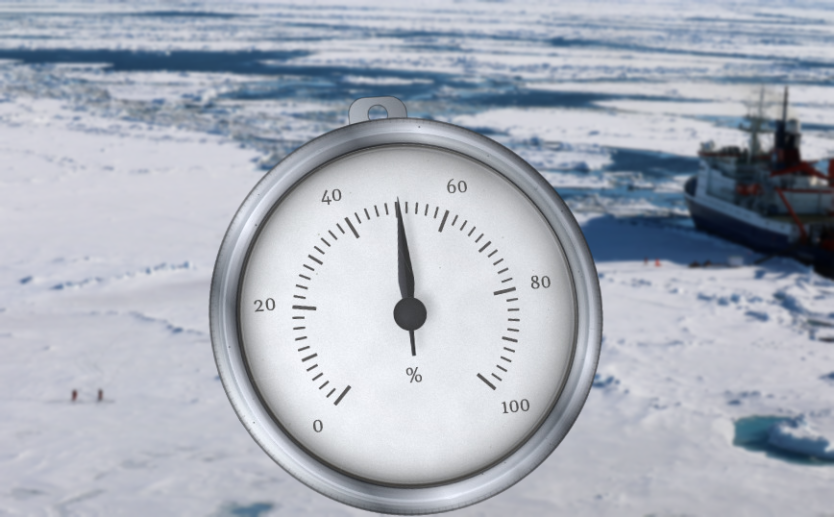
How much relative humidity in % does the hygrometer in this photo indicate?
50 %
